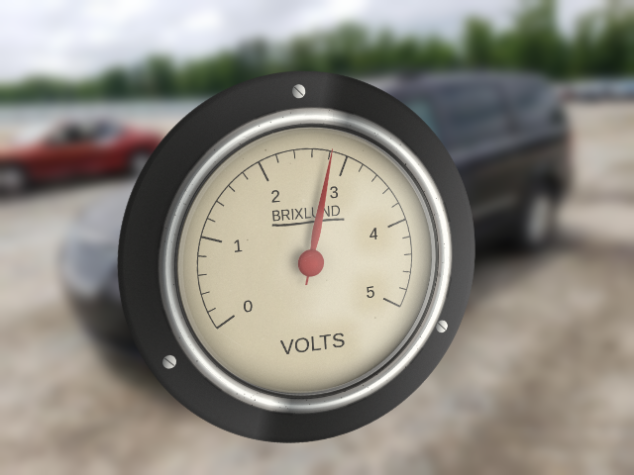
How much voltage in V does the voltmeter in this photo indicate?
2.8 V
